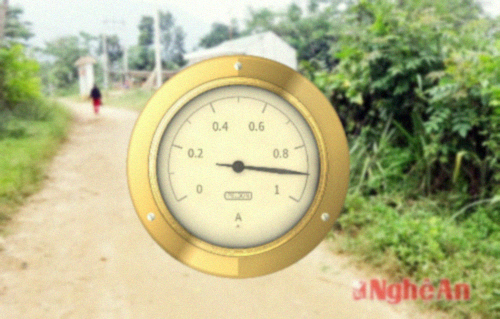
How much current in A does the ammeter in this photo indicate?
0.9 A
